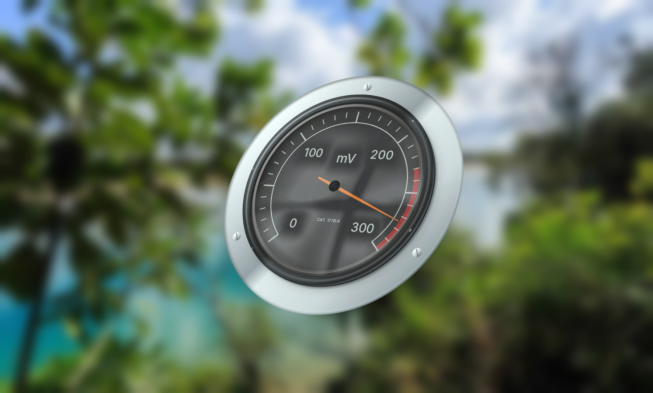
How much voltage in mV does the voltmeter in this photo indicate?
275 mV
